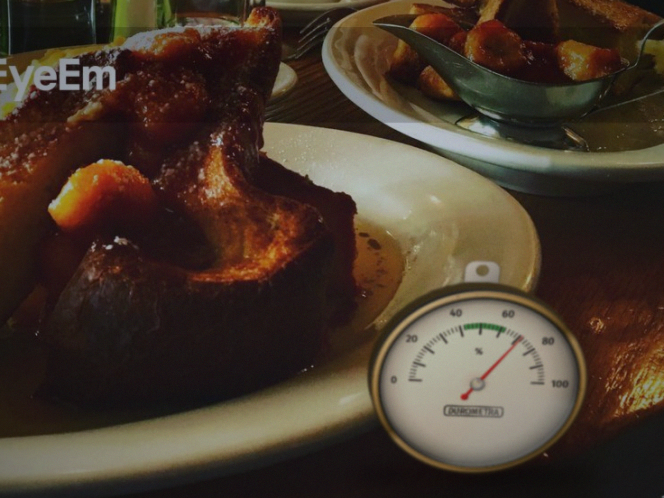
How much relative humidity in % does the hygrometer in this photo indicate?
70 %
